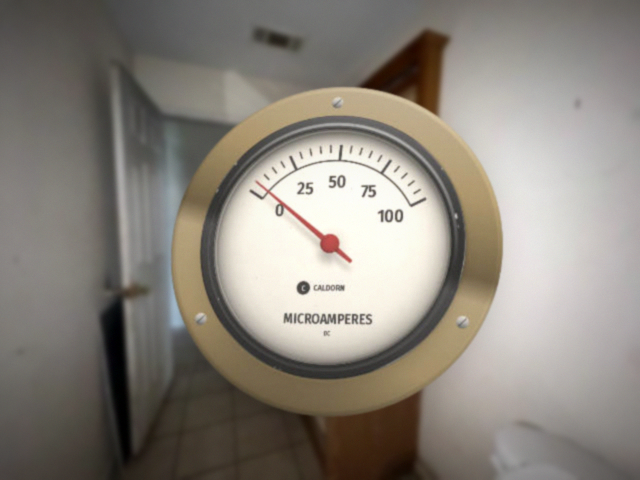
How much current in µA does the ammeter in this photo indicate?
5 µA
